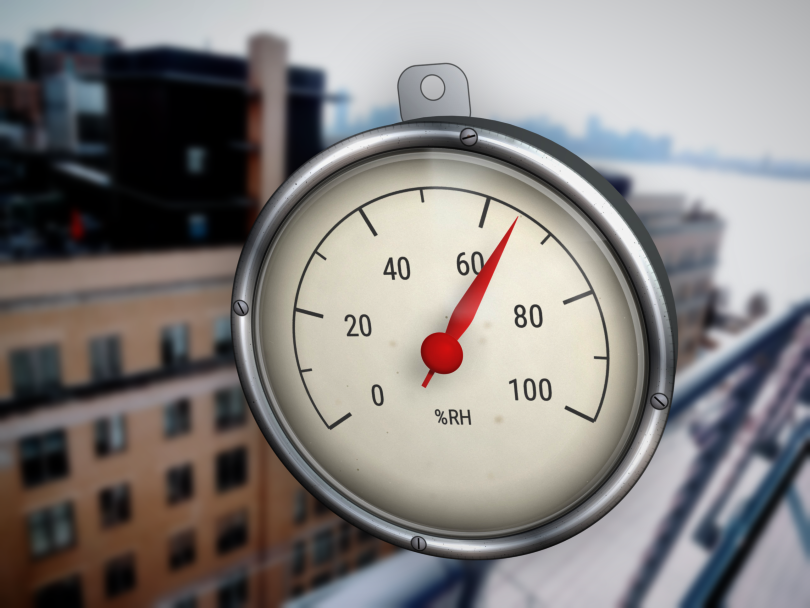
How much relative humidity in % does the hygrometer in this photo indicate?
65 %
